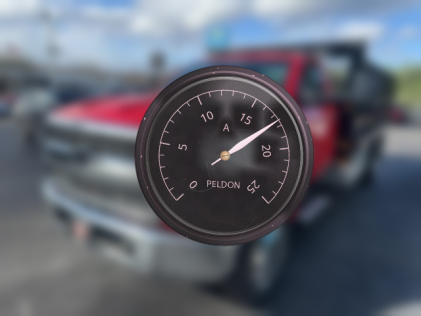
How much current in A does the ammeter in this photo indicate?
17.5 A
